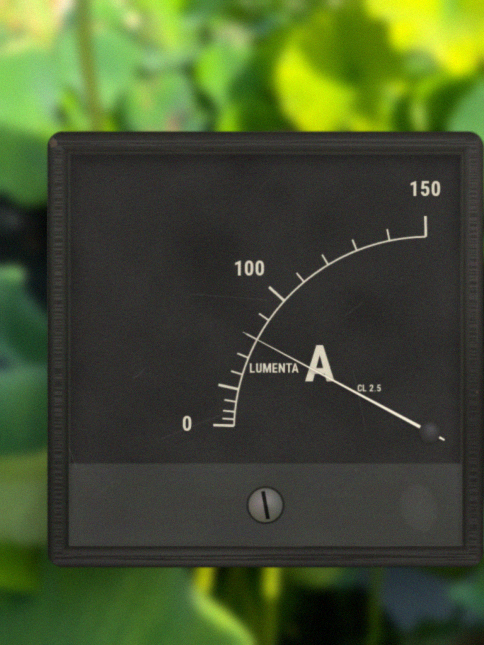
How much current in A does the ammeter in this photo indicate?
80 A
